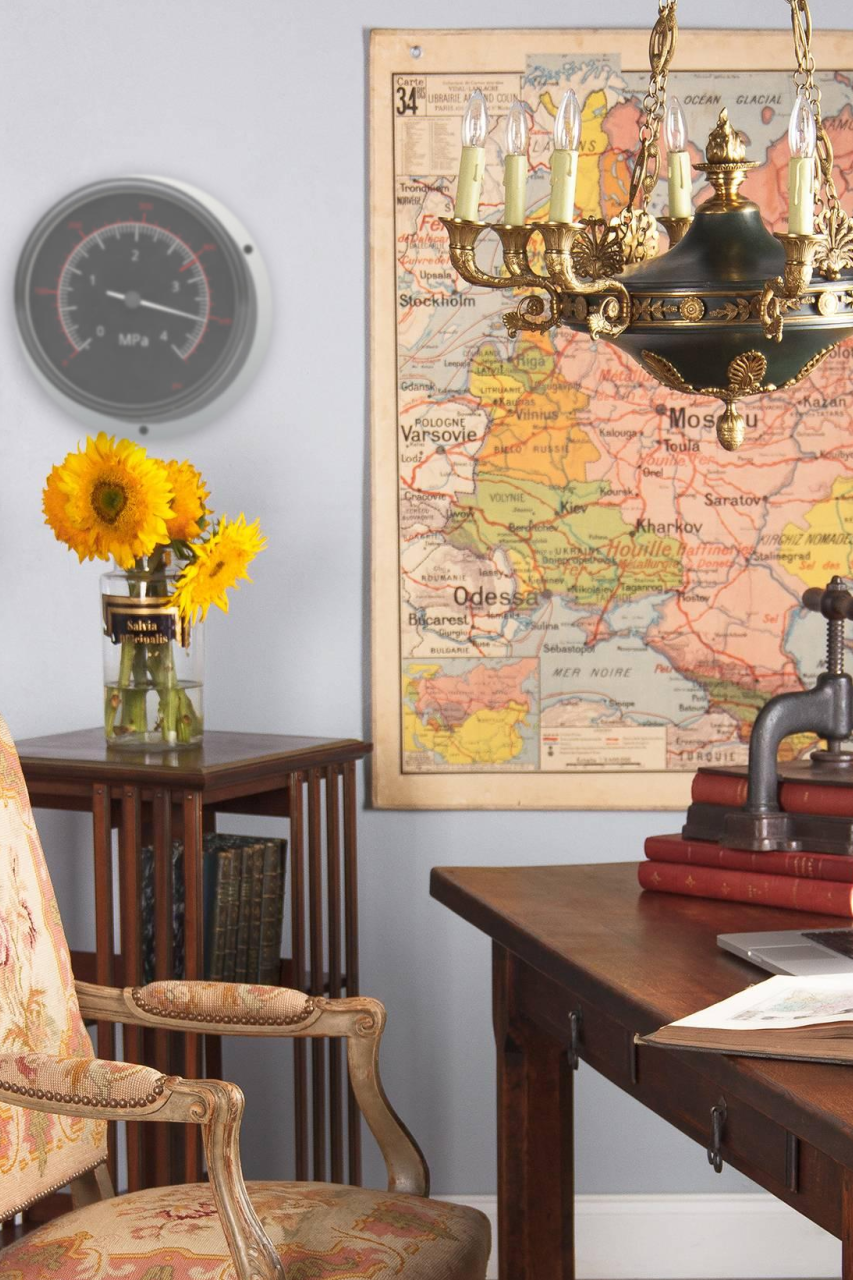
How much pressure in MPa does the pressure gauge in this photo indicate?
3.5 MPa
